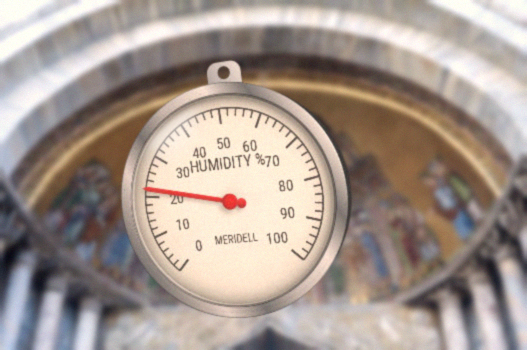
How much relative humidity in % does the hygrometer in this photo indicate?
22 %
